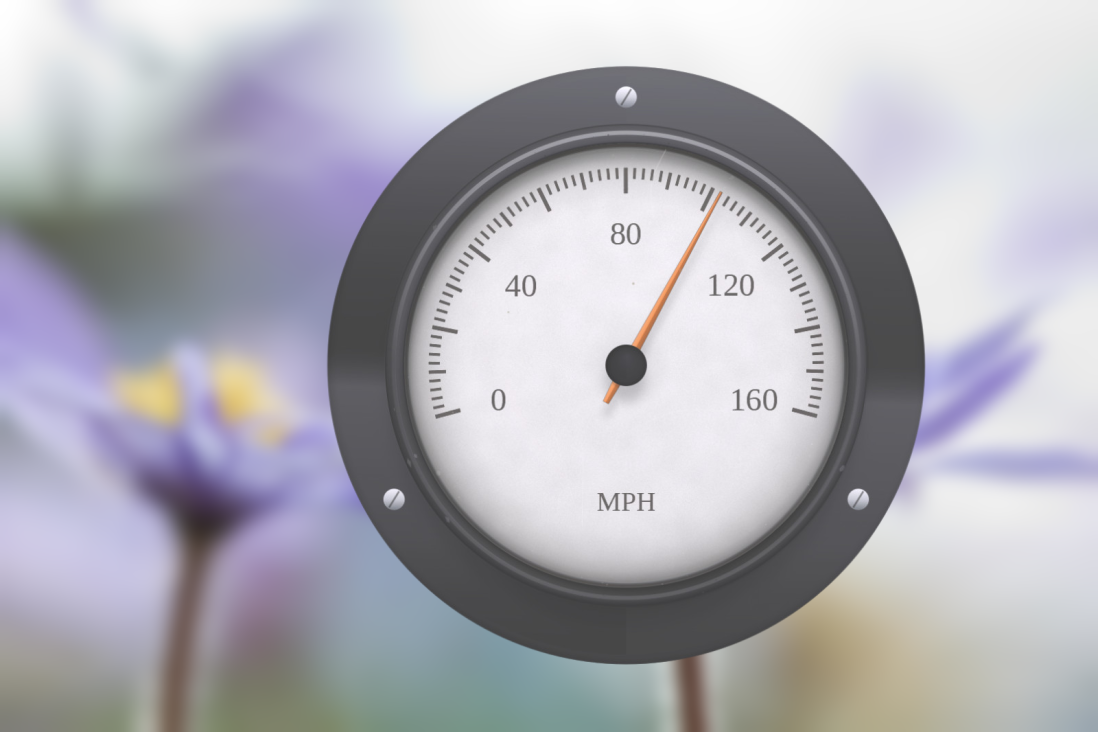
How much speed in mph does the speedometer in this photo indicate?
102 mph
